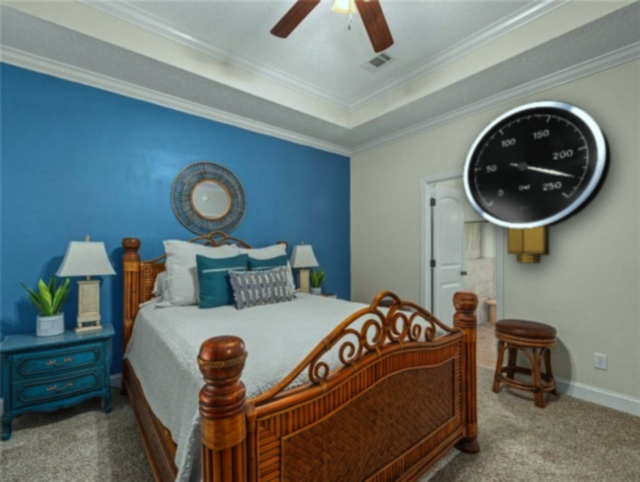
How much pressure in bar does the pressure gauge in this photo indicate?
230 bar
